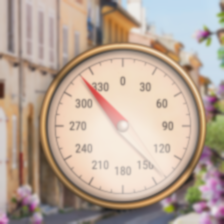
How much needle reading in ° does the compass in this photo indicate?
320 °
